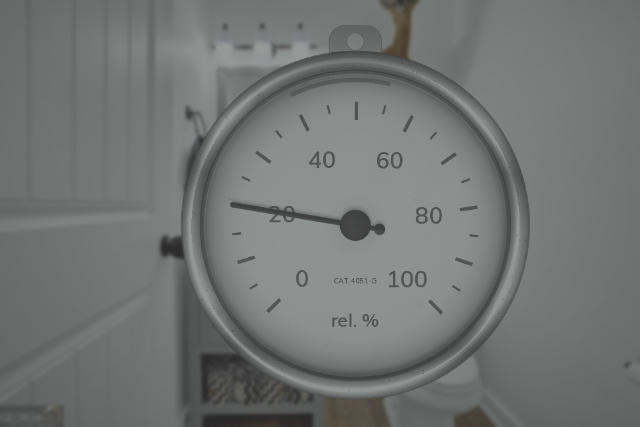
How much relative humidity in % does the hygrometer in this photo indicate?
20 %
